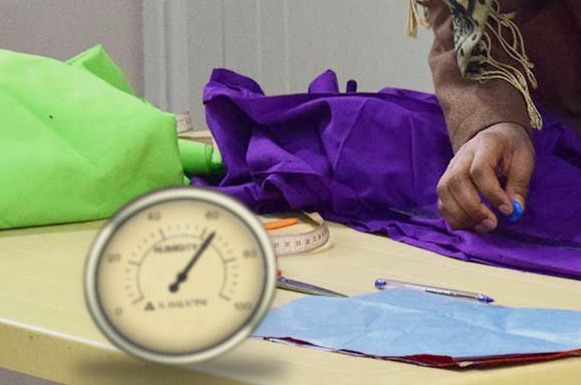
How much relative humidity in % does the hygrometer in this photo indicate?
64 %
